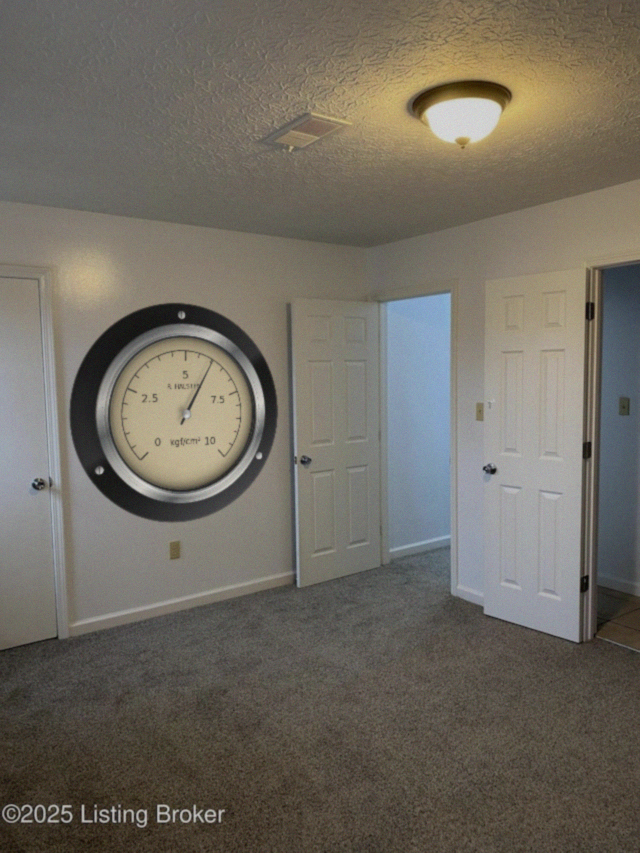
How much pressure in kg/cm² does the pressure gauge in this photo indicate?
6 kg/cm²
